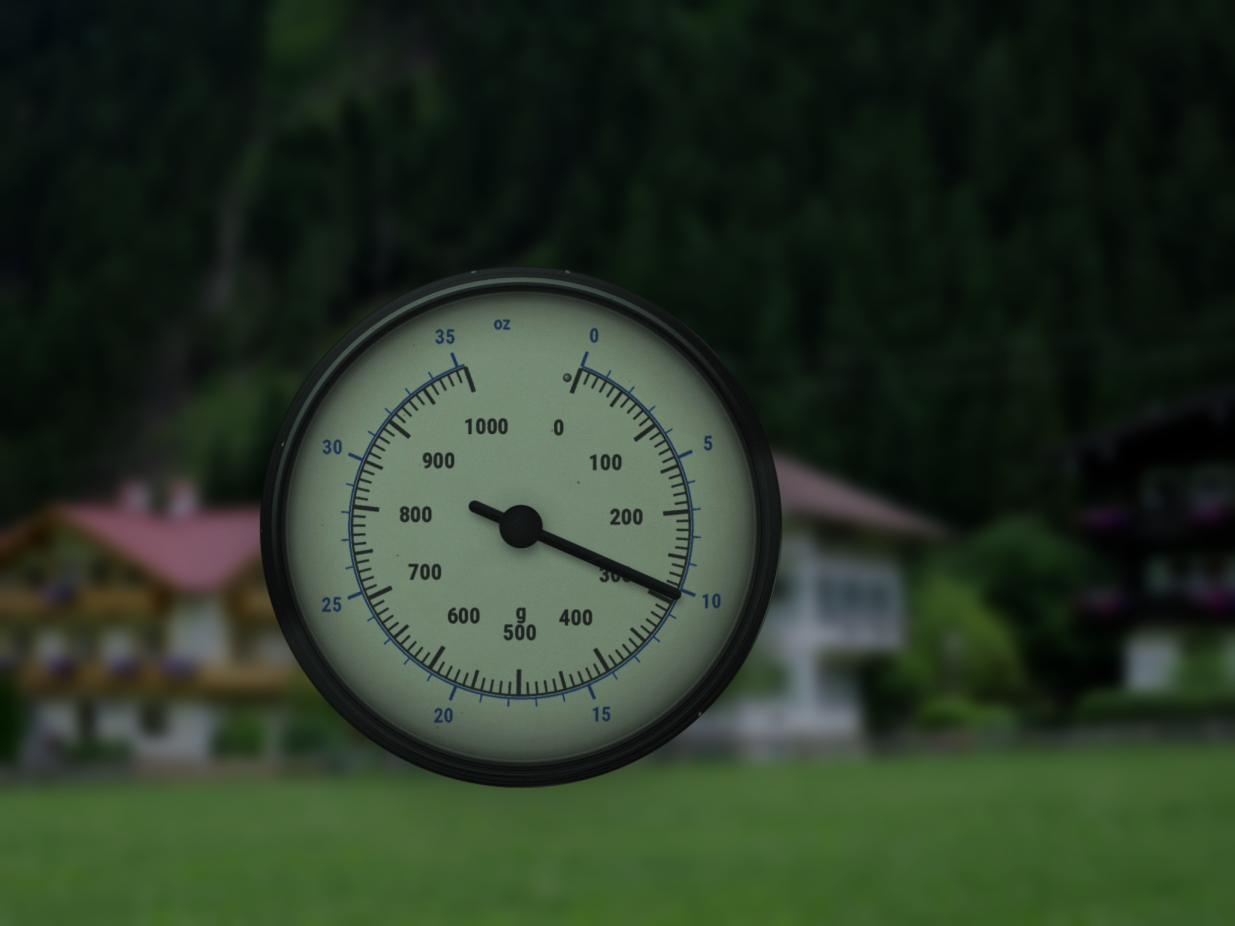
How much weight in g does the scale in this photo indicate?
290 g
